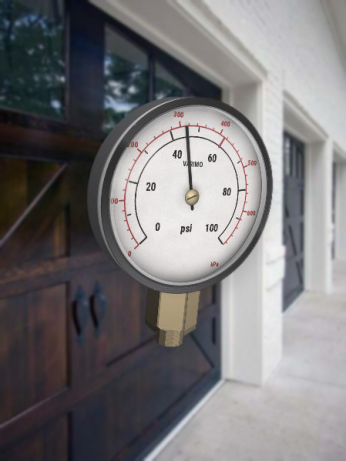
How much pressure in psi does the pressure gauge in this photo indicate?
45 psi
